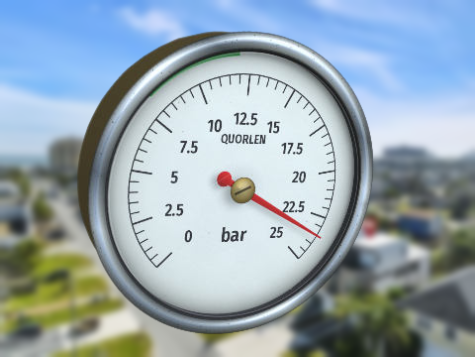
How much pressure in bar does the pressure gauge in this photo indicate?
23.5 bar
